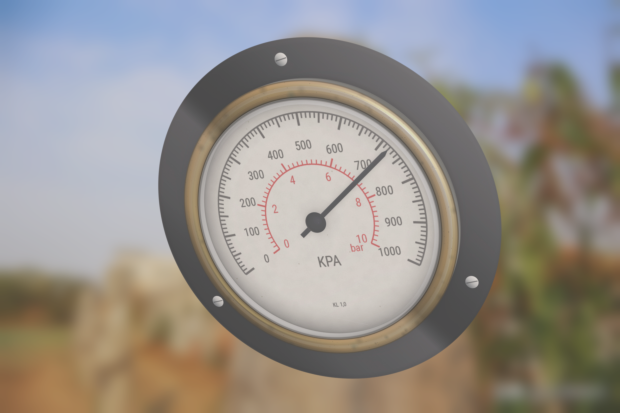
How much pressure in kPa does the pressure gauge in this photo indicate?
720 kPa
